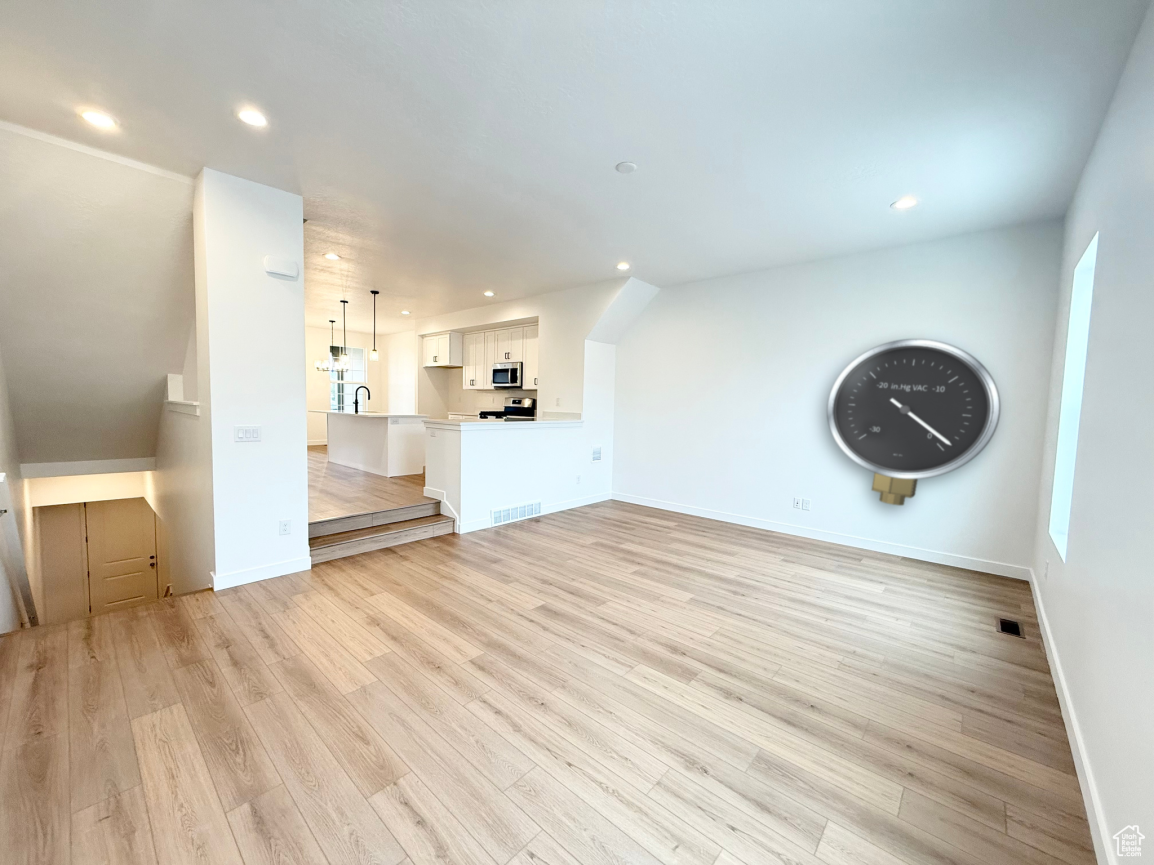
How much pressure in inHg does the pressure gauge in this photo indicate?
-1 inHg
